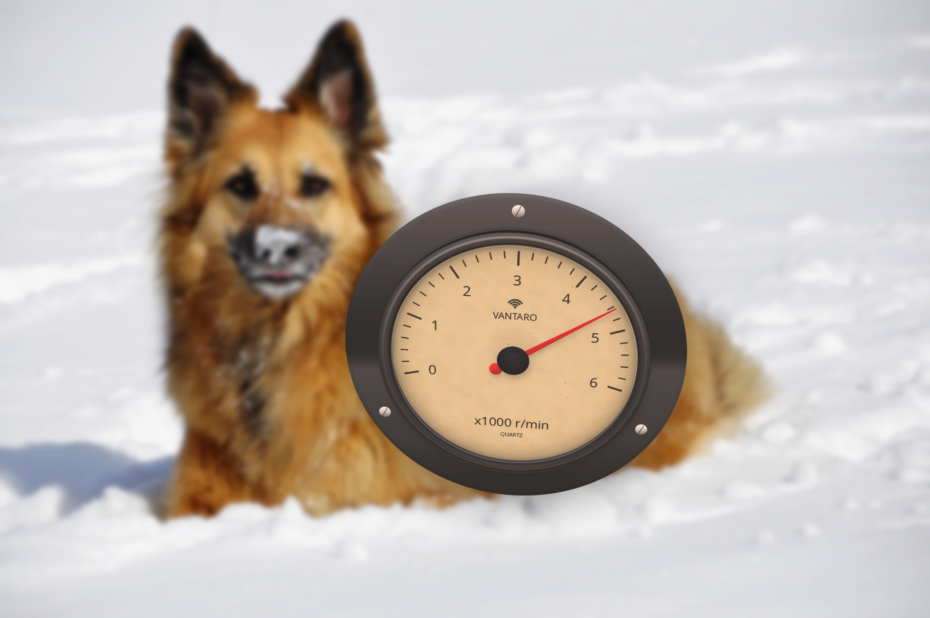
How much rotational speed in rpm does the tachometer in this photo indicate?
4600 rpm
